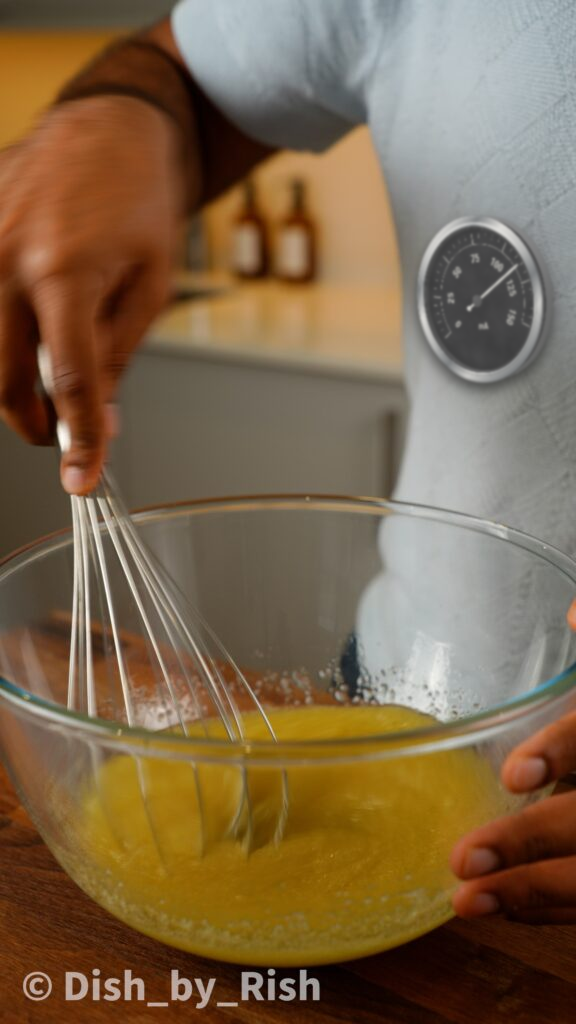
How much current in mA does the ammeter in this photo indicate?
115 mA
